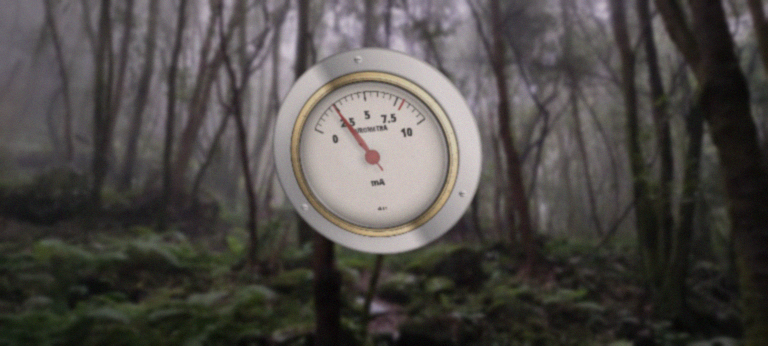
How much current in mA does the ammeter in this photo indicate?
2.5 mA
